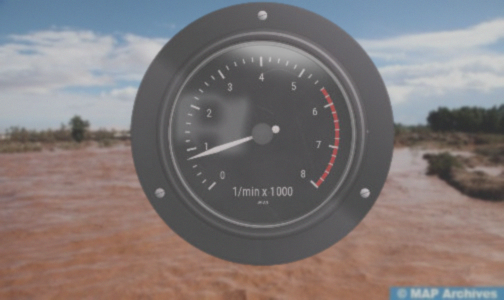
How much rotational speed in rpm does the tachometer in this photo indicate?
800 rpm
